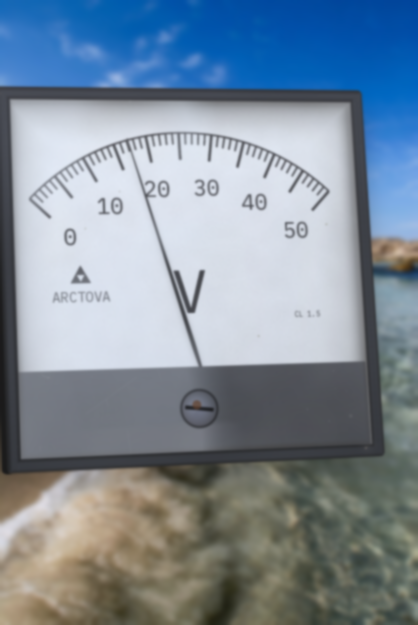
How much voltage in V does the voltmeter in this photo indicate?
17 V
